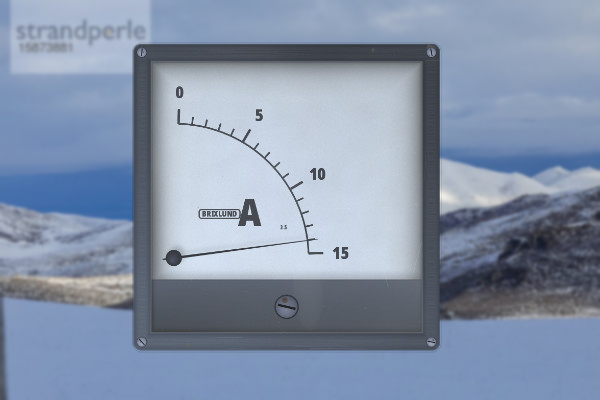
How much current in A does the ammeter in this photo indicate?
14 A
